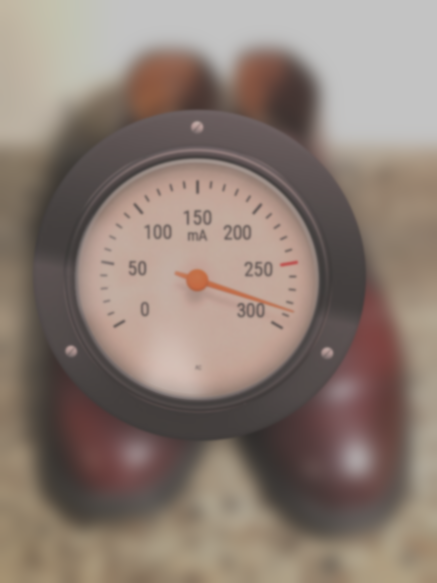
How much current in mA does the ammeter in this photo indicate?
285 mA
